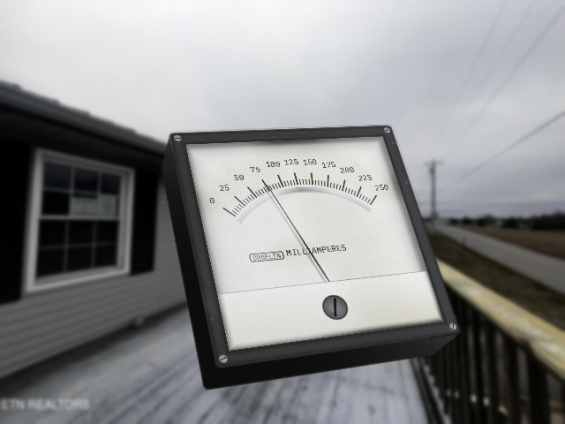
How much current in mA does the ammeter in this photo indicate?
75 mA
